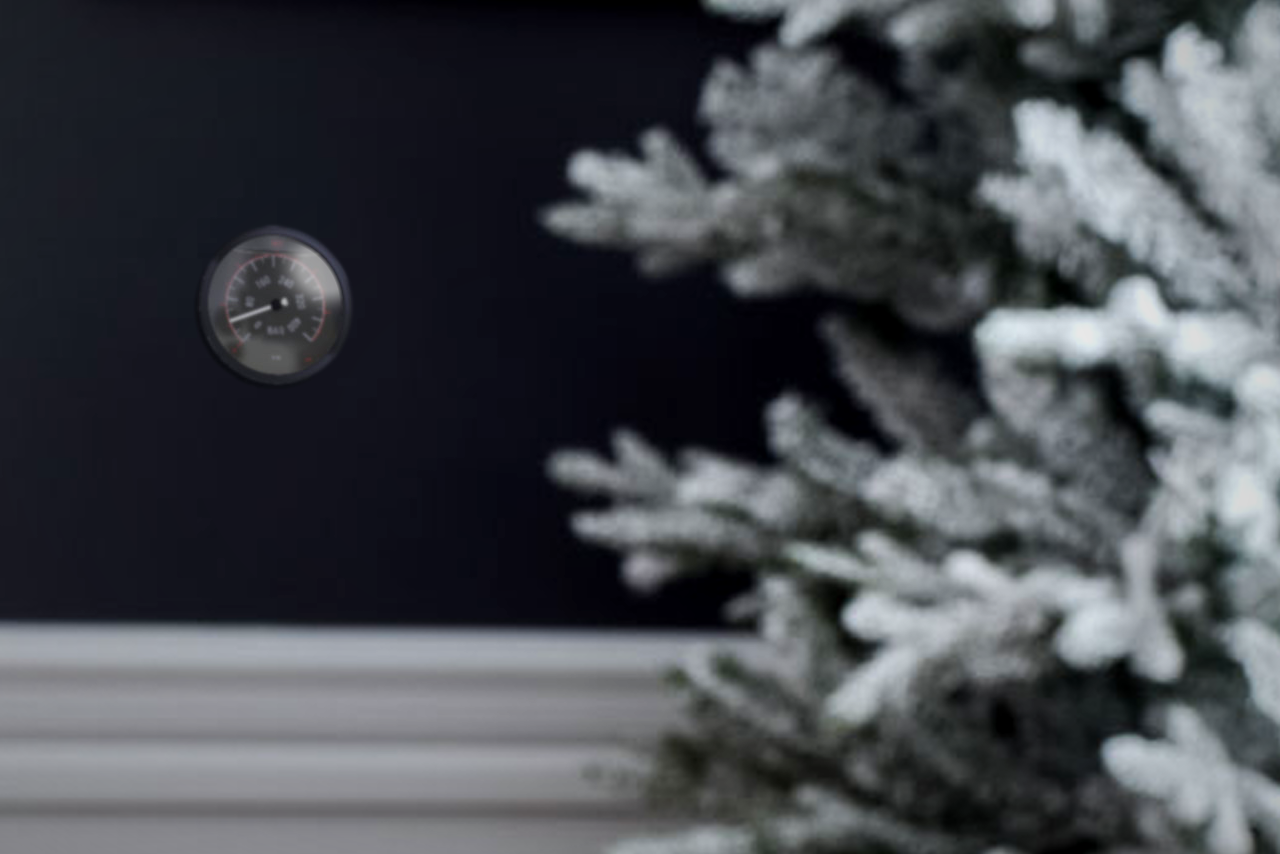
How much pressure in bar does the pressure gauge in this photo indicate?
40 bar
